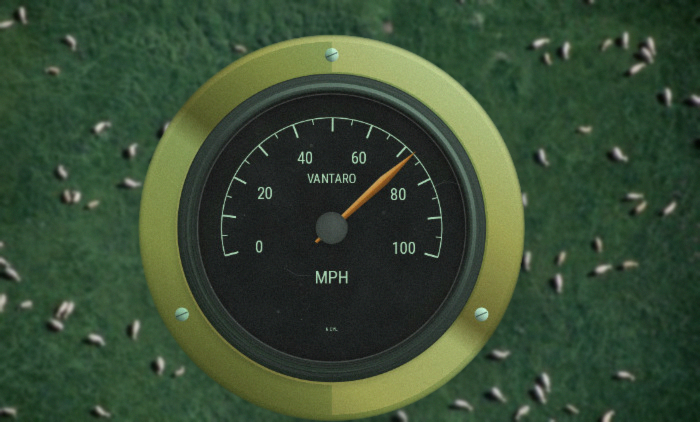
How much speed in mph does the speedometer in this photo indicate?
72.5 mph
